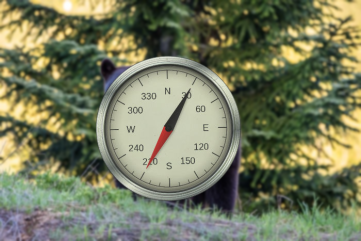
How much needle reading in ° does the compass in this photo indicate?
210 °
